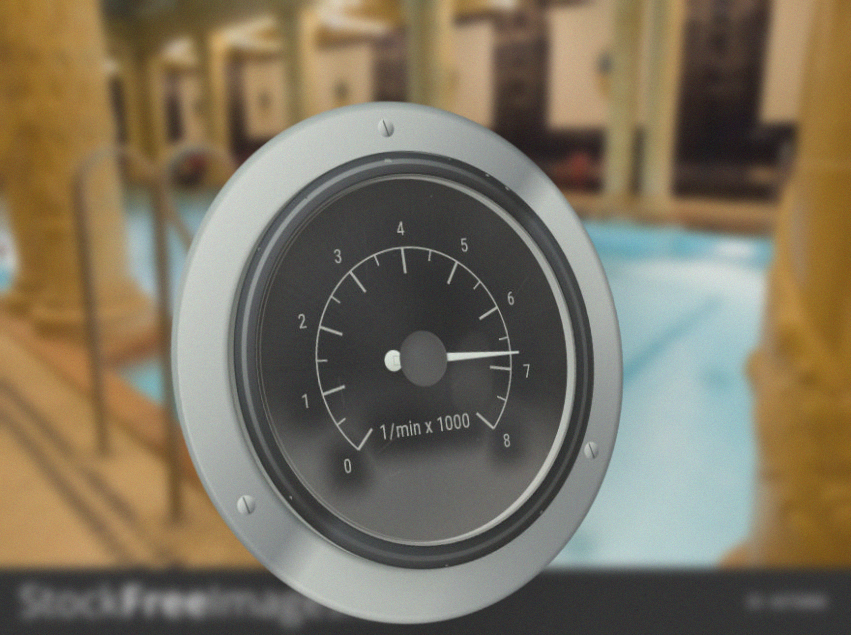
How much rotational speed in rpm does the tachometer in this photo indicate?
6750 rpm
